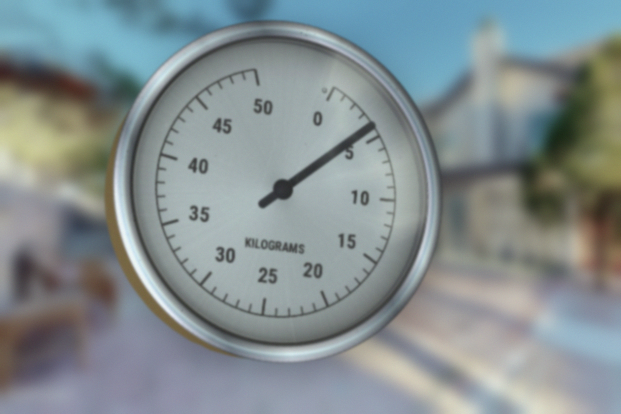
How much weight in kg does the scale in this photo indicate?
4 kg
